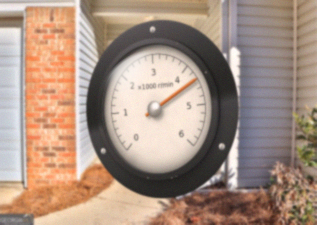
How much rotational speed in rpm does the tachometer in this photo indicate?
4400 rpm
